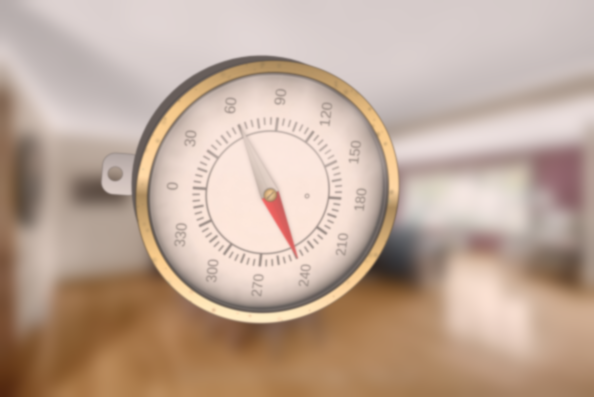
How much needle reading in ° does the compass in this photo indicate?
240 °
